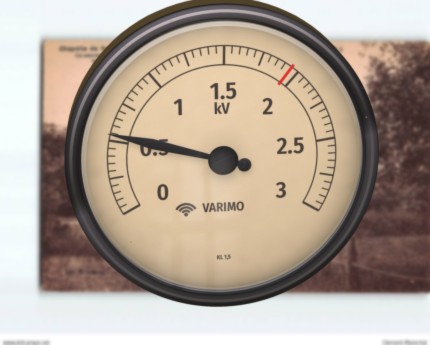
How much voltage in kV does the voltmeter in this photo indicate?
0.55 kV
